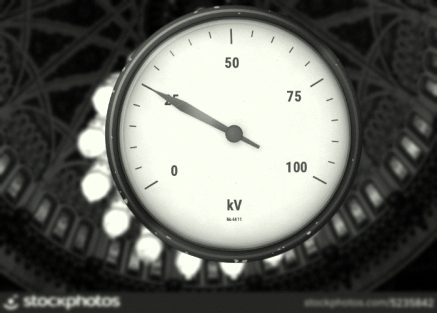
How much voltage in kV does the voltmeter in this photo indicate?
25 kV
